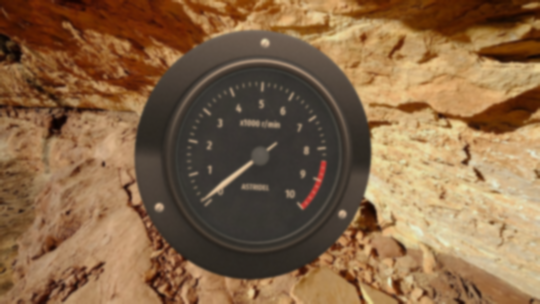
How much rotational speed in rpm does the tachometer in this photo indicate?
200 rpm
